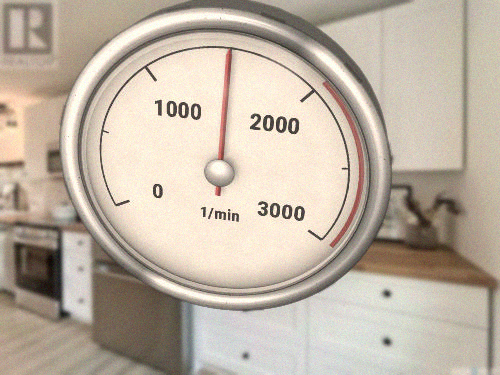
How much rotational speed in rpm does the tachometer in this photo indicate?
1500 rpm
